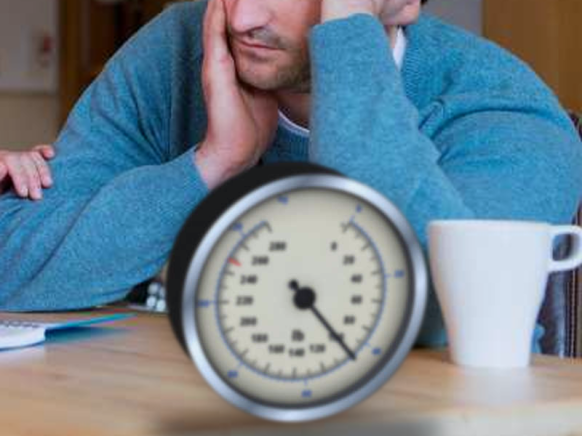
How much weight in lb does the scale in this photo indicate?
100 lb
